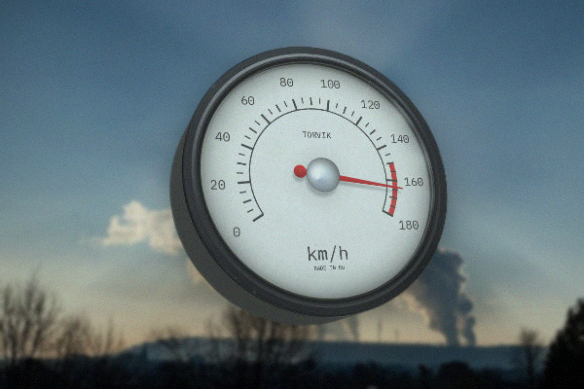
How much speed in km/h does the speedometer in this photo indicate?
165 km/h
